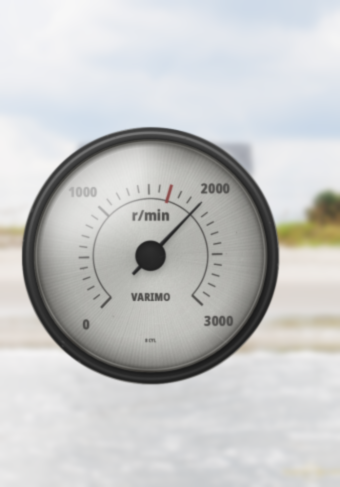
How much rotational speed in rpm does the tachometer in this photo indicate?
2000 rpm
